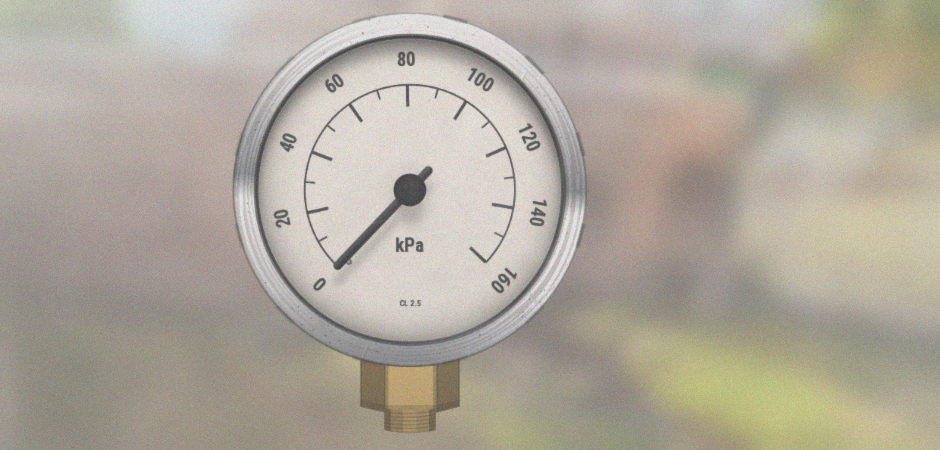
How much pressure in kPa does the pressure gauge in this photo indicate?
0 kPa
